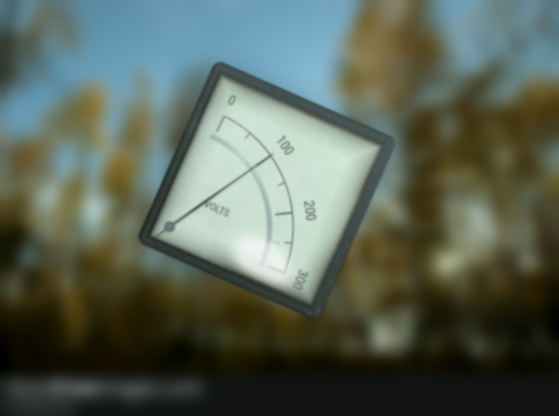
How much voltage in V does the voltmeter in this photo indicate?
100 V
